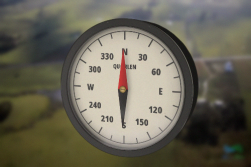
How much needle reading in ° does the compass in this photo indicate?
0 °
